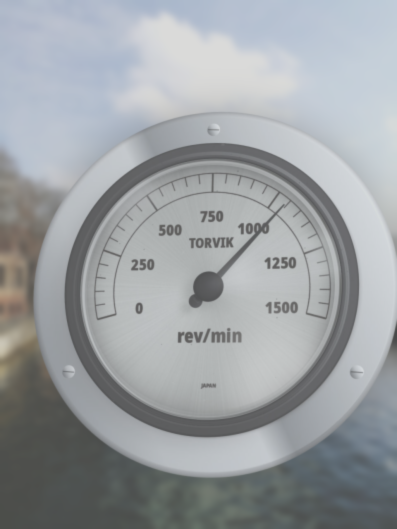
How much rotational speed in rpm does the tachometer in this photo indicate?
1050 rpm
